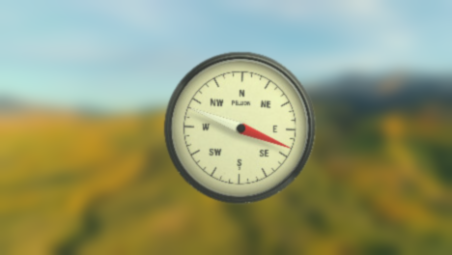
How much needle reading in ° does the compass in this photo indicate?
110 °
